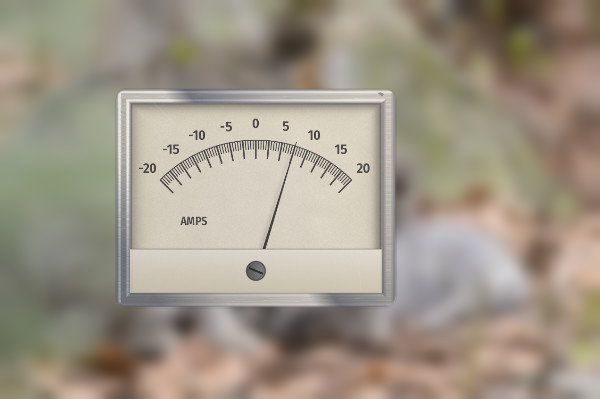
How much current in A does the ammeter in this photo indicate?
7.5 A
